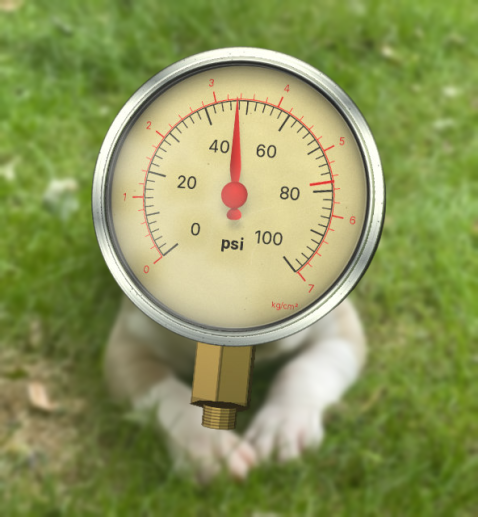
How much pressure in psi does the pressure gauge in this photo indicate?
48 psi
